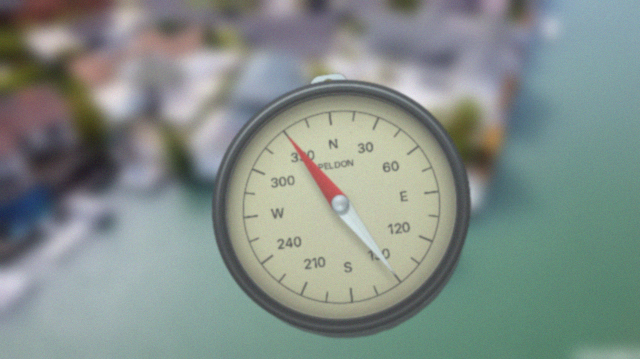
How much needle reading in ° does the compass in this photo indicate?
330 °
